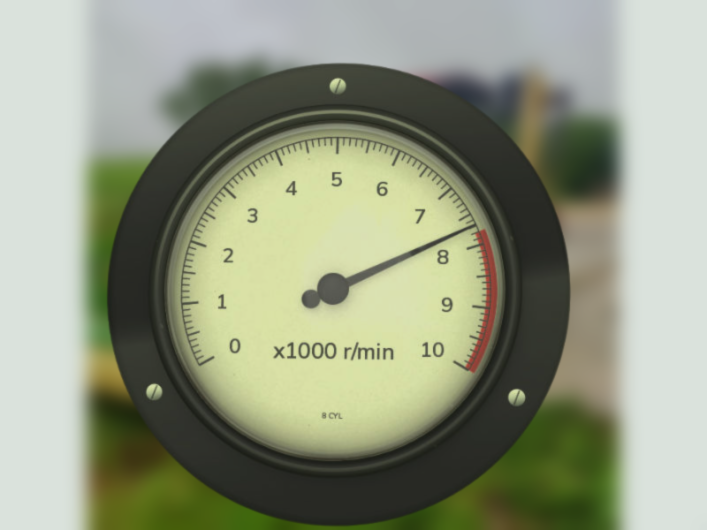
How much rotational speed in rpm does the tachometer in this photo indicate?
7700 rpm
